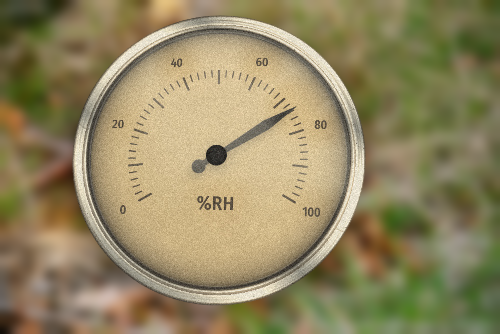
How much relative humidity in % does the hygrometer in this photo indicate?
74 %
